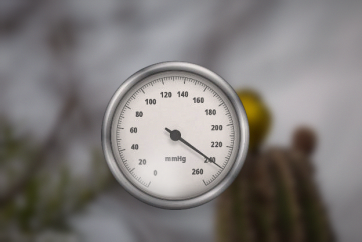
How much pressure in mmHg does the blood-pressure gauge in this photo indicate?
240 mmHg
